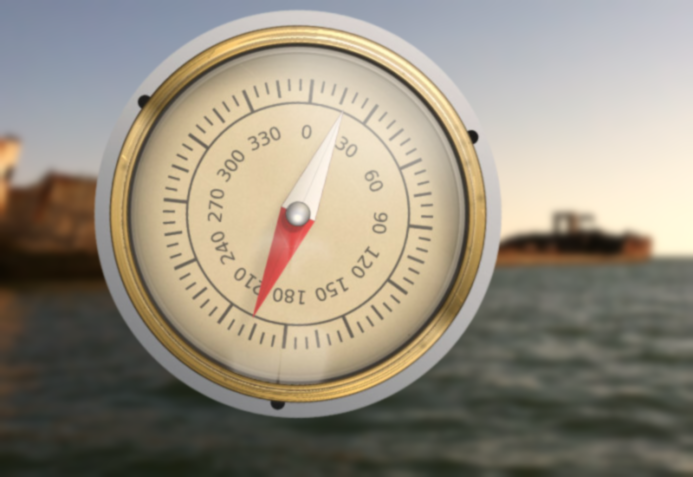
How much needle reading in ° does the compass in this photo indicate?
197.5 °
